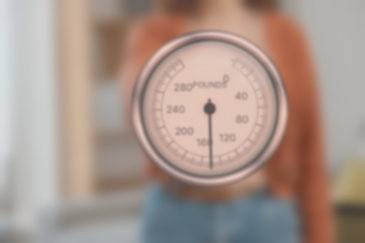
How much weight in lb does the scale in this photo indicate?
150 lb
